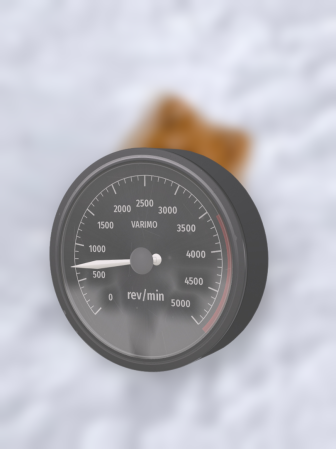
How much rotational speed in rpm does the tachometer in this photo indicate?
700 rpm
